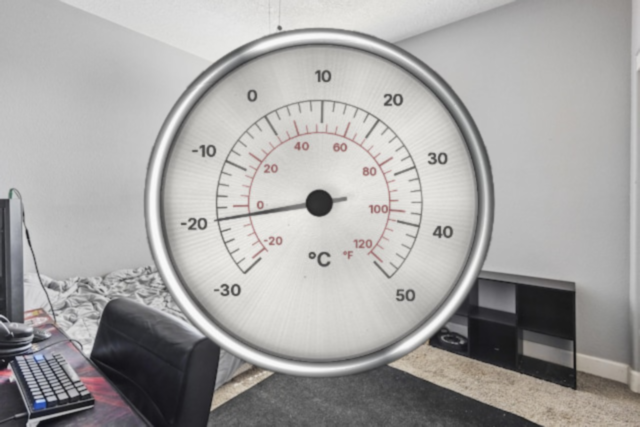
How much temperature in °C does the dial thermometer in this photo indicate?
-20 °C
